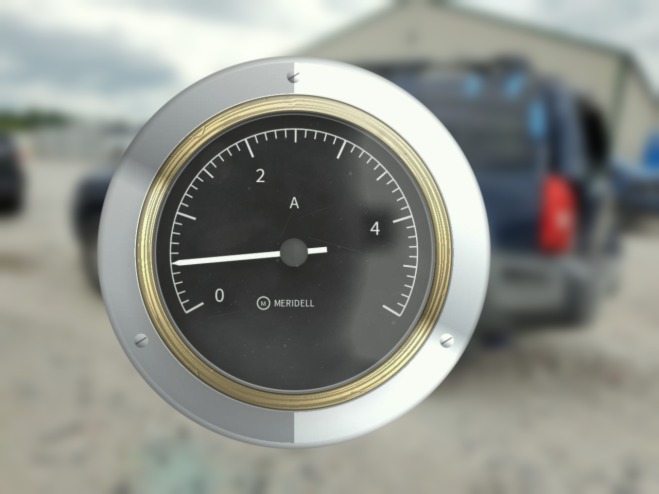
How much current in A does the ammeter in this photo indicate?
0.5 A
